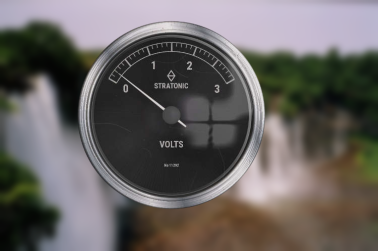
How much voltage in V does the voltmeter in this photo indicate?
0.2 V
